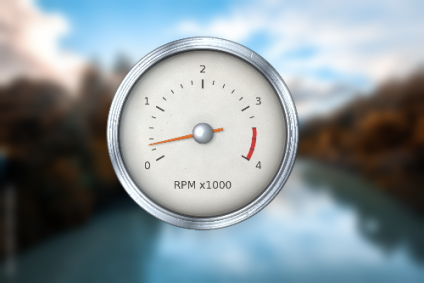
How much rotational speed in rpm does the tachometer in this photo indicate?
300 rpm
